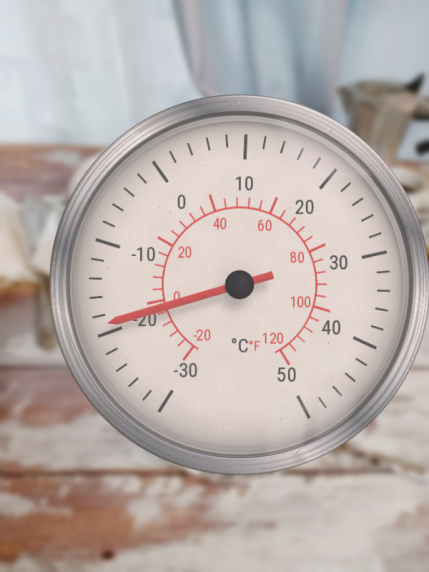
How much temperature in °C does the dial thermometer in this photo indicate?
-19 °C
